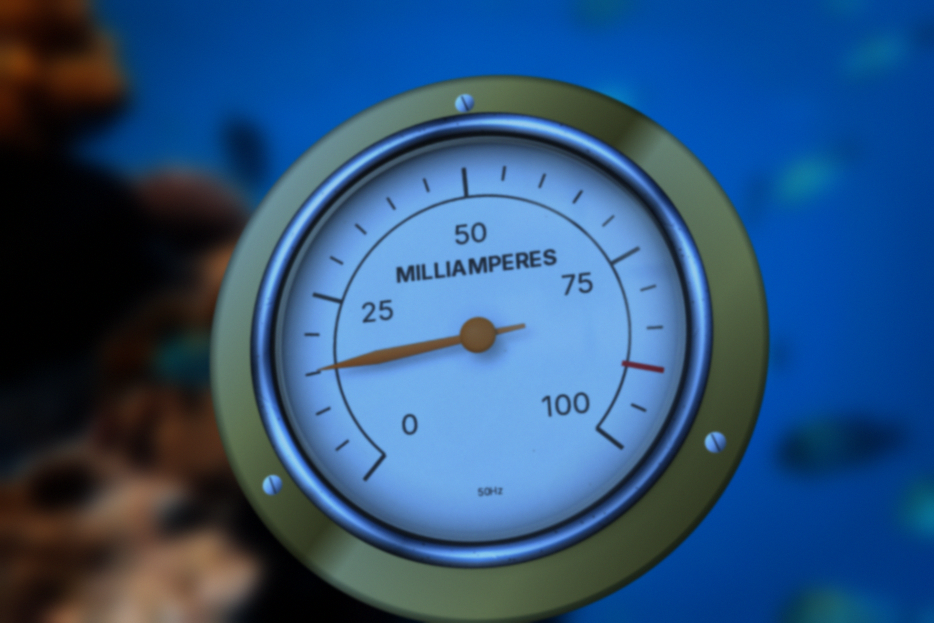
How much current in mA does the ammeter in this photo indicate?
15 mA
